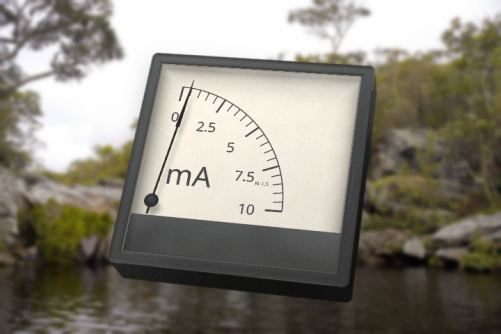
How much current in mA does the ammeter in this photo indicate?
0.5 mA
